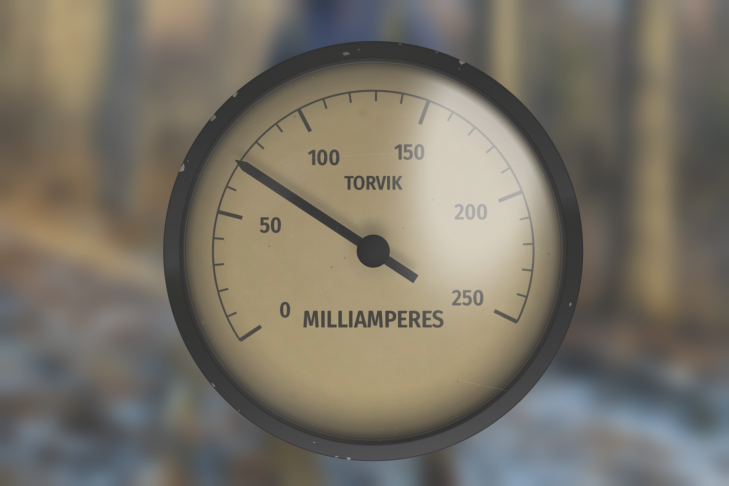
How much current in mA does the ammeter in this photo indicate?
70 mA
